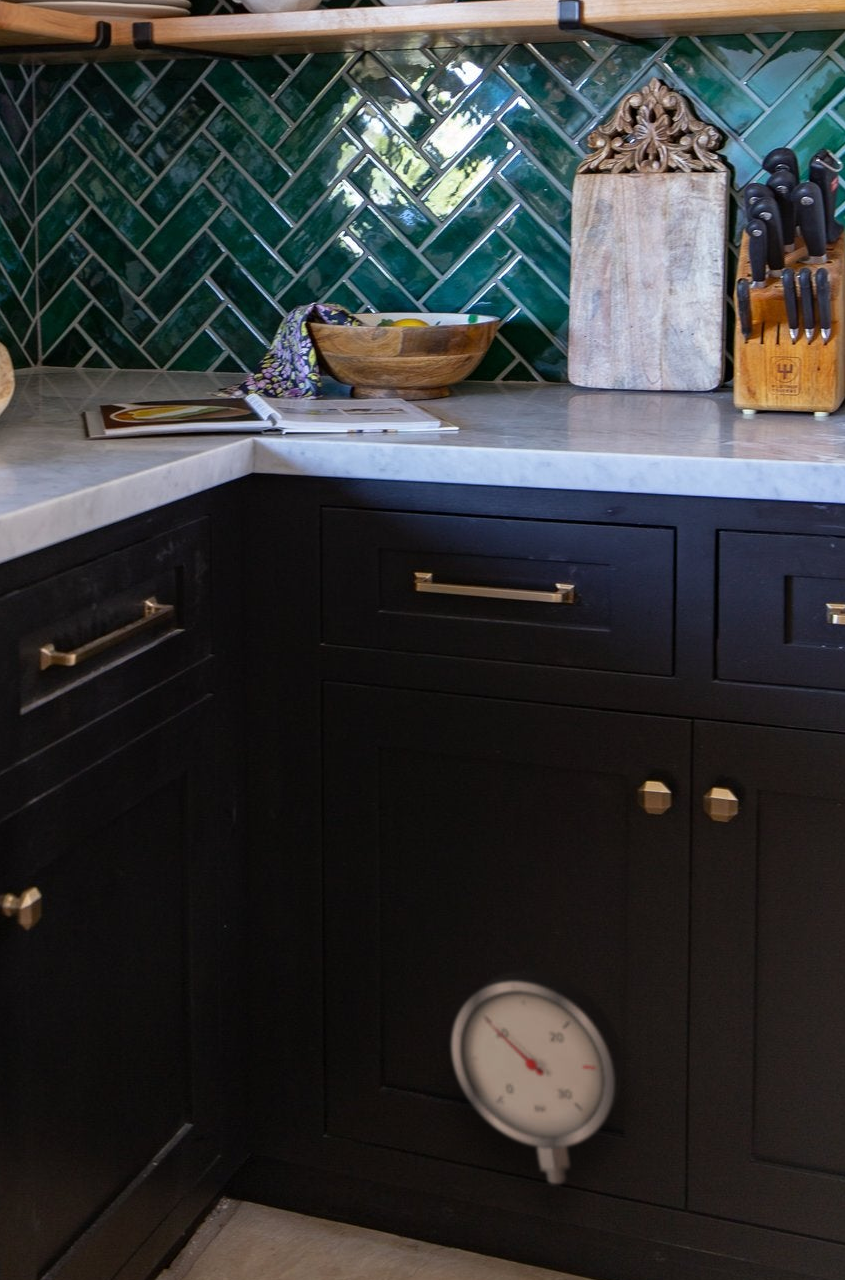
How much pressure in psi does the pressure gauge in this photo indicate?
10 psi
